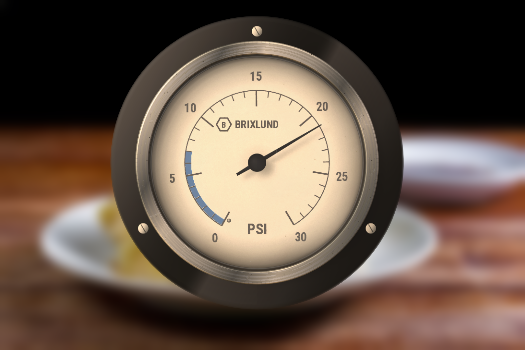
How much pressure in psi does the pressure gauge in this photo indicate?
21 psi
